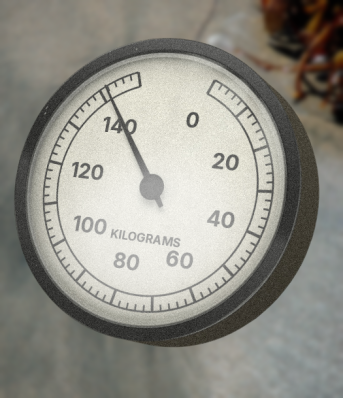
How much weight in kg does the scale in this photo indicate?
142 kg
